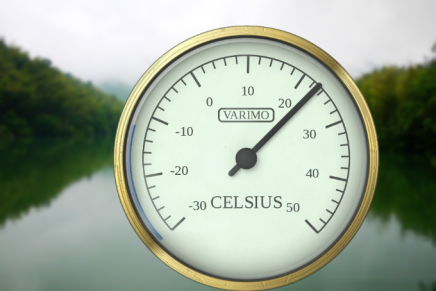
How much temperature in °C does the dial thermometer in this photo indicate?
23 °C
